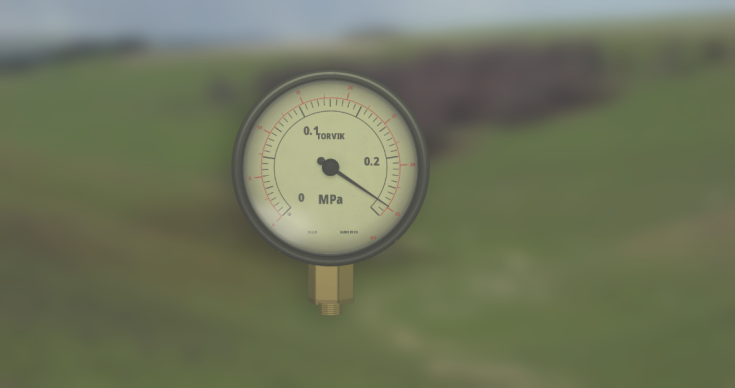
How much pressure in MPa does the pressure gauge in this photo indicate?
0.24 MPa
